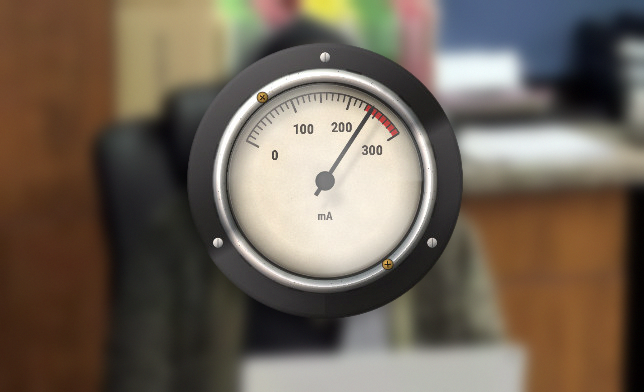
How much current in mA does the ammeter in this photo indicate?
240 mA
